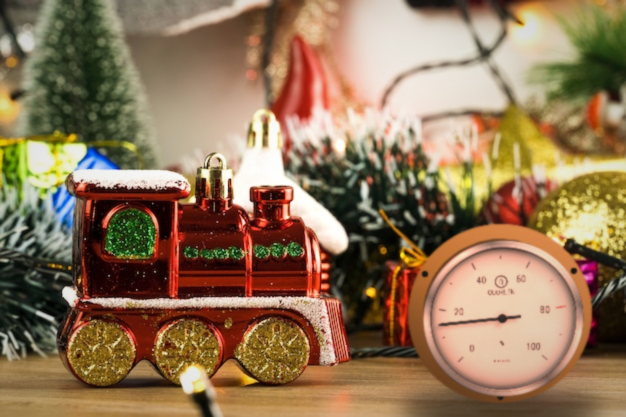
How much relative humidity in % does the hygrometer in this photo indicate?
15 %
